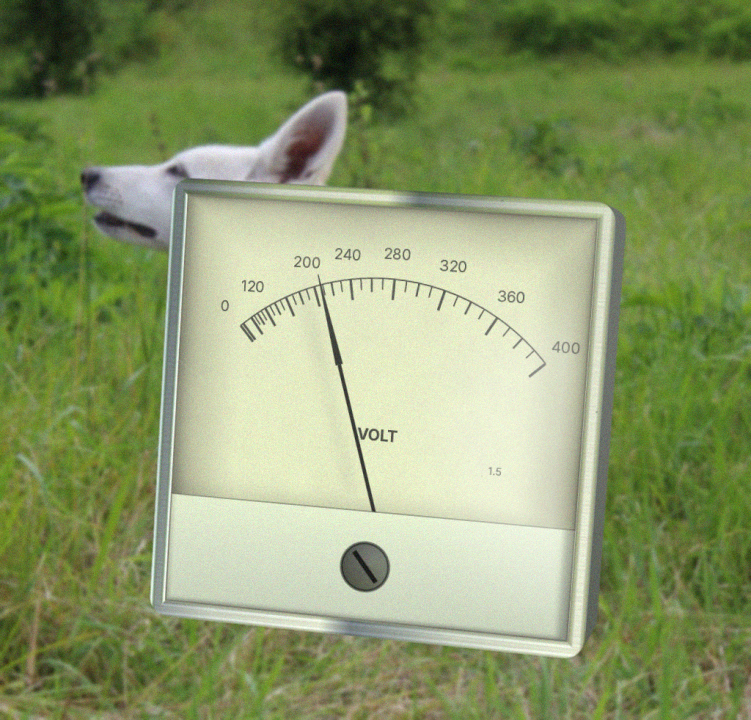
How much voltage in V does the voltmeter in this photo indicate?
210 V
